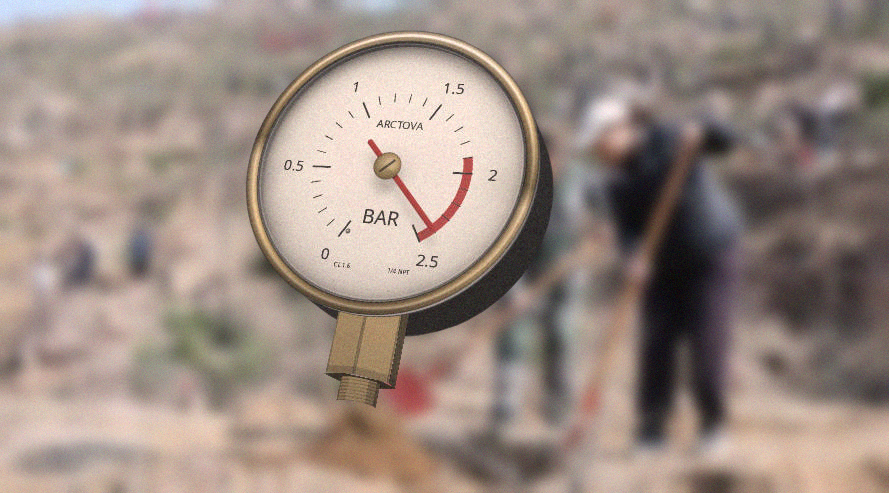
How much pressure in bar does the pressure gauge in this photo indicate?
2.4 bar
